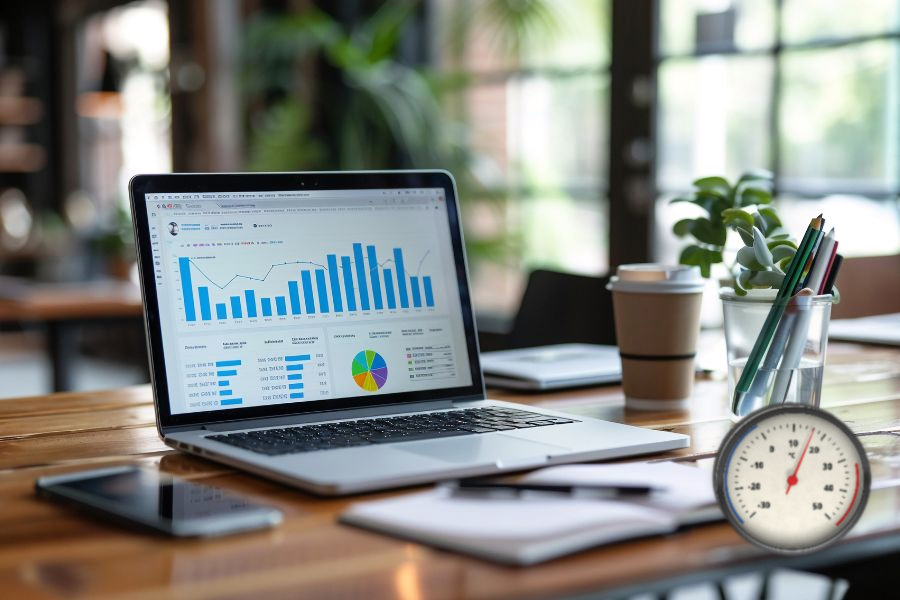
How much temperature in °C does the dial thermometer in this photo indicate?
16 °C
